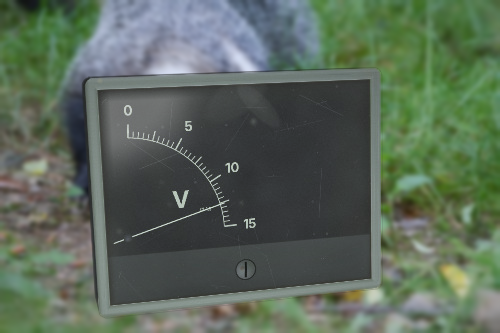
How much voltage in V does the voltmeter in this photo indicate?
12.5 V
